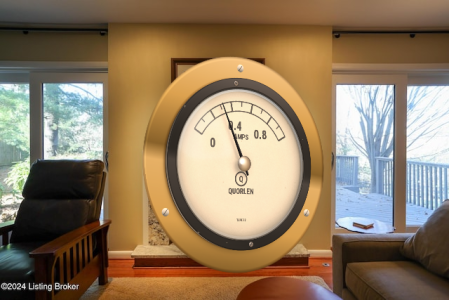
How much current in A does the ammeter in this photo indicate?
0.3 A
